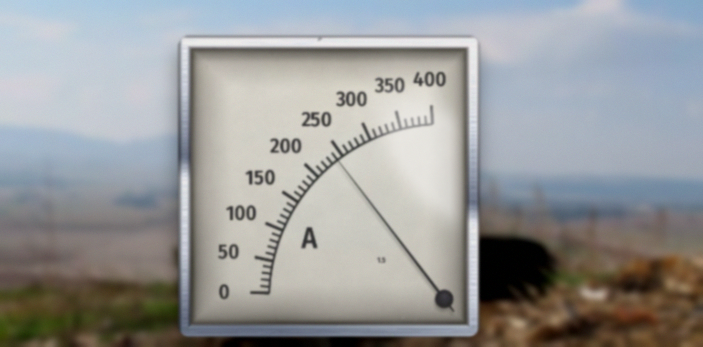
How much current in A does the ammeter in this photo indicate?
240 A
